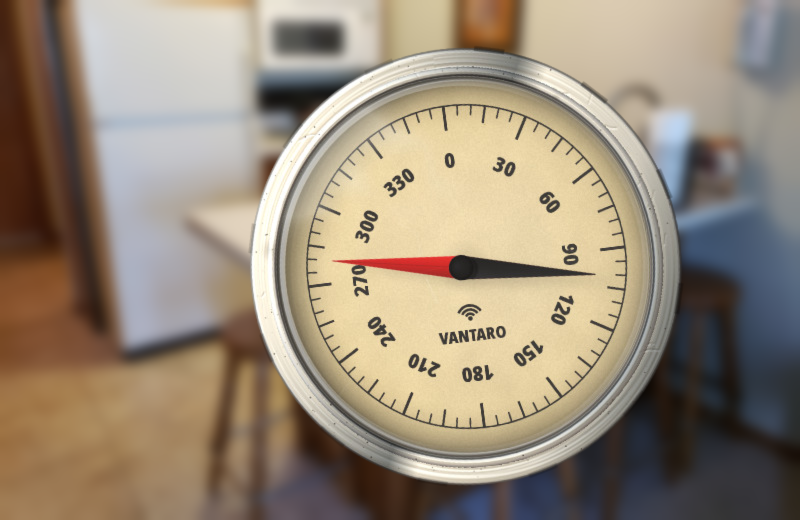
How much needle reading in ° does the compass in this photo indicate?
280 °
